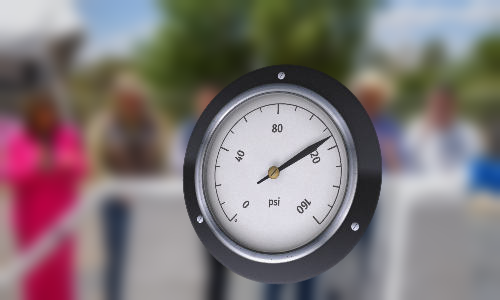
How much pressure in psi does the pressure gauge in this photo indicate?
115 psi
